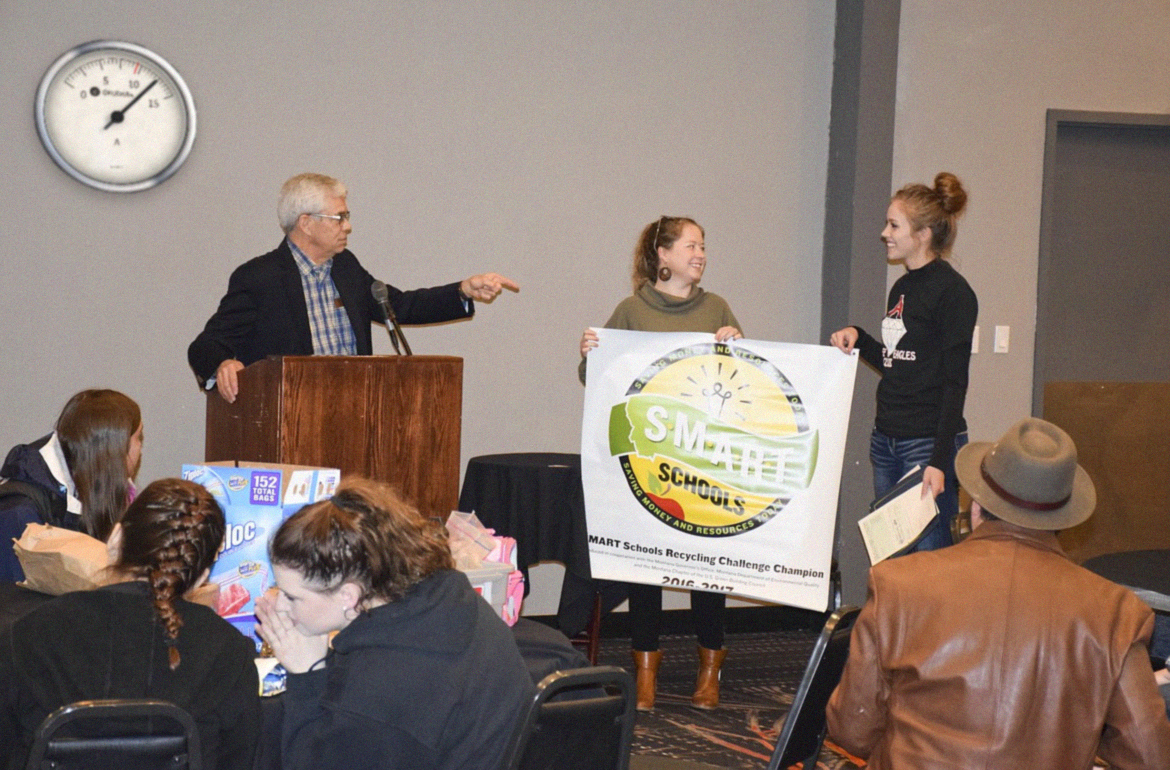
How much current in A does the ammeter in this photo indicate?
12.5 A
